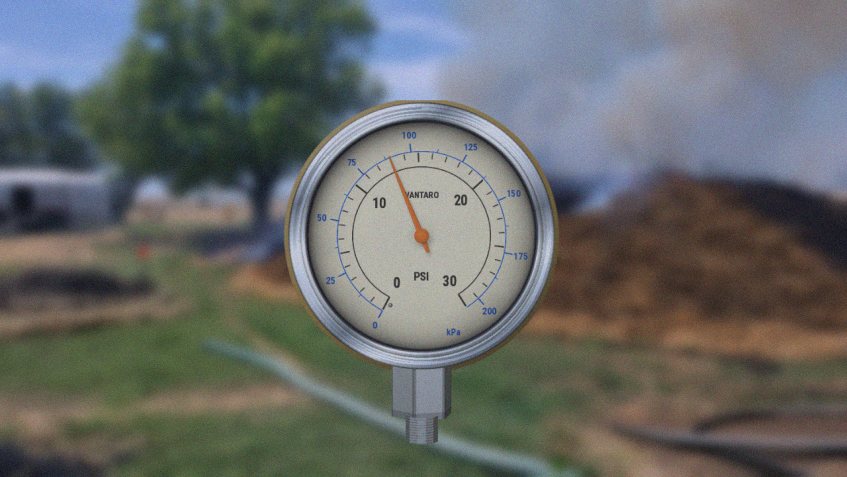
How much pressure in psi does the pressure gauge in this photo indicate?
13 psi
